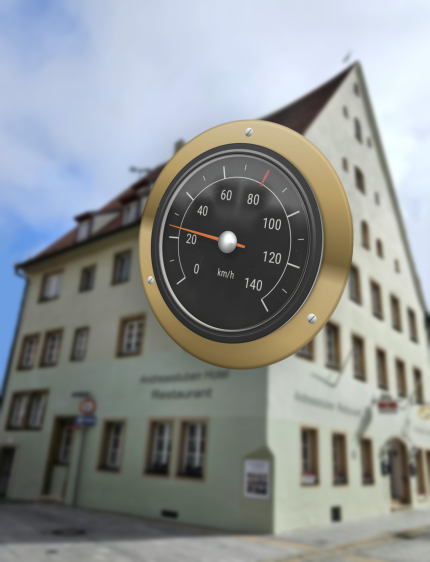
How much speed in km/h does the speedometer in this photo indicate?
25 km/h
